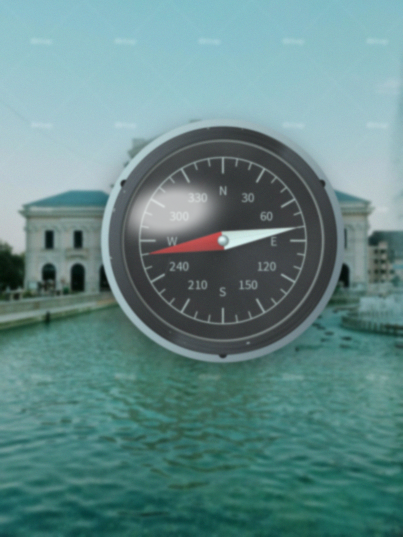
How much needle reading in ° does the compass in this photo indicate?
260 °
